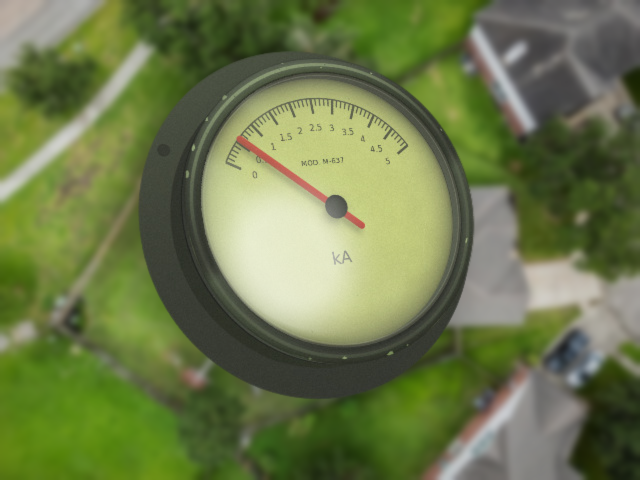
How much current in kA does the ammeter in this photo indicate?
0.5 kA
